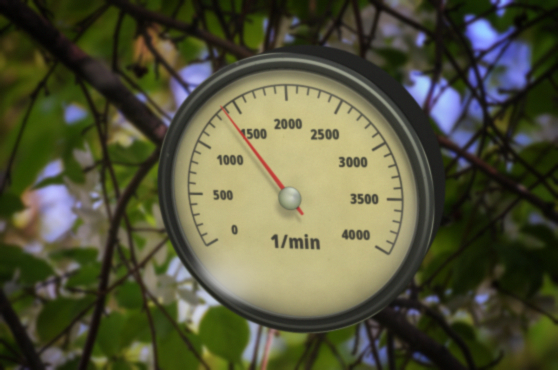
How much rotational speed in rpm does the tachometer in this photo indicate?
1400 rpm
